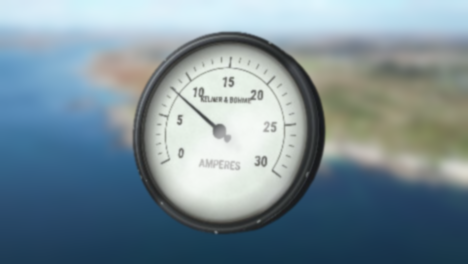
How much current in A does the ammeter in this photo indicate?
8 A
